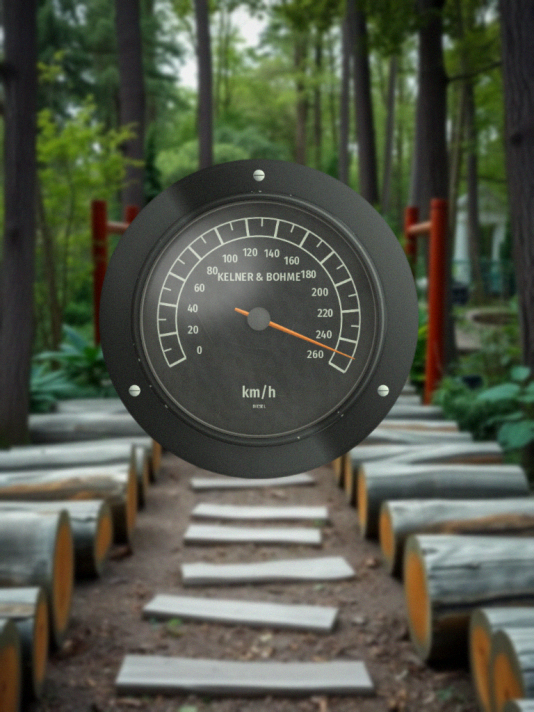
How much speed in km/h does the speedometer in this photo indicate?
250 km/h
